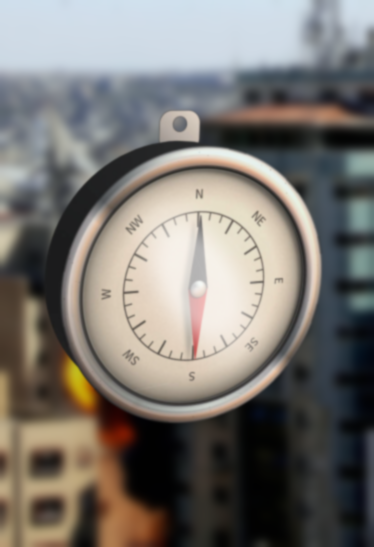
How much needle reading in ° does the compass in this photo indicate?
180 °
